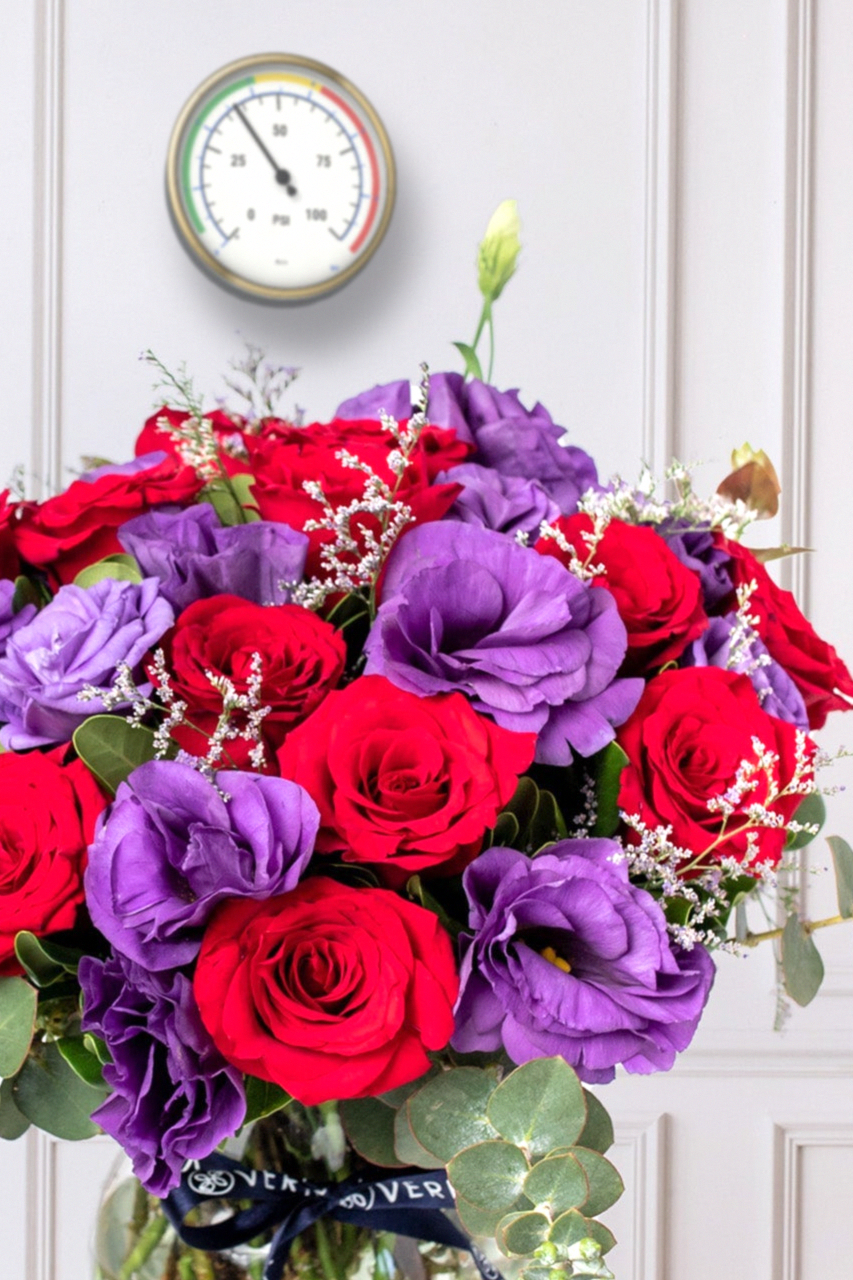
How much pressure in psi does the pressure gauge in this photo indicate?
37.5 psi
